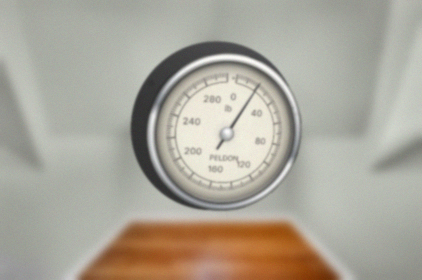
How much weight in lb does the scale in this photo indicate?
20 lb
